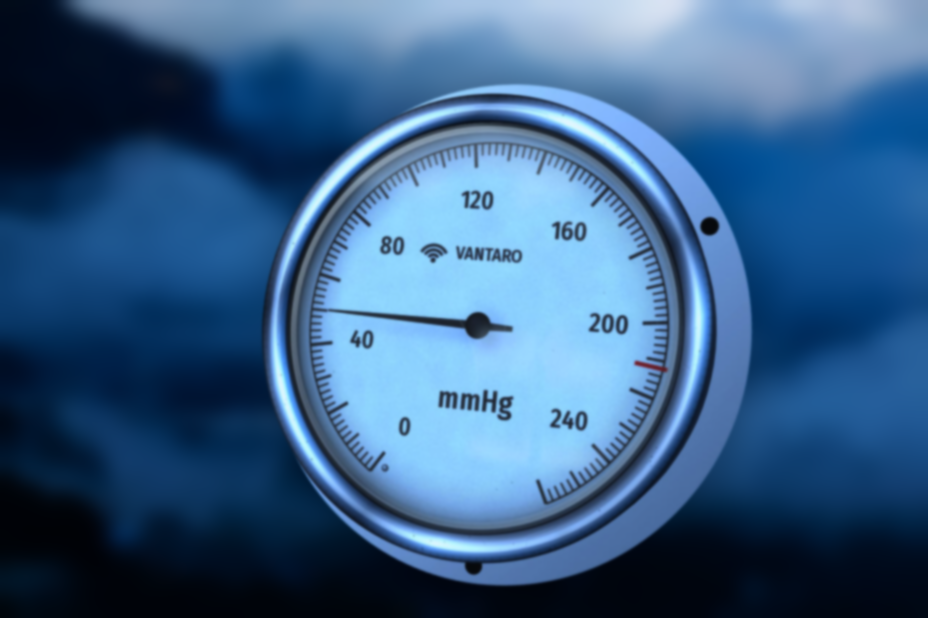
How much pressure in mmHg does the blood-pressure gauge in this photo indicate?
50 mmHg
